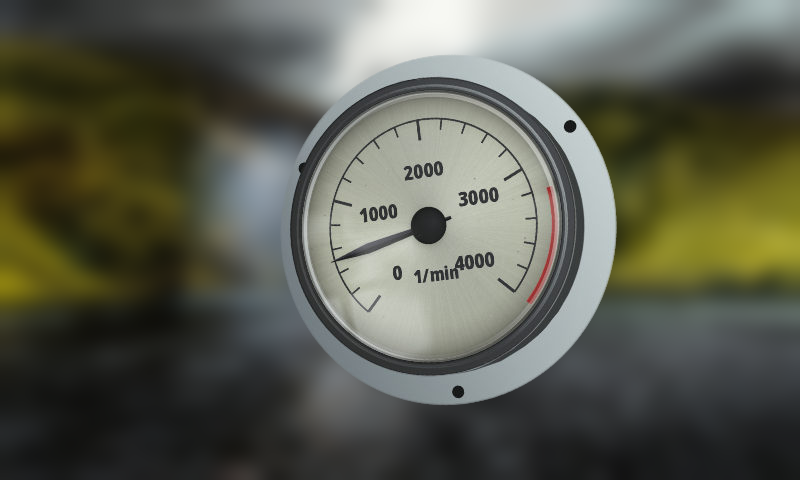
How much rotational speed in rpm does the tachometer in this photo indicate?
500 rpm
